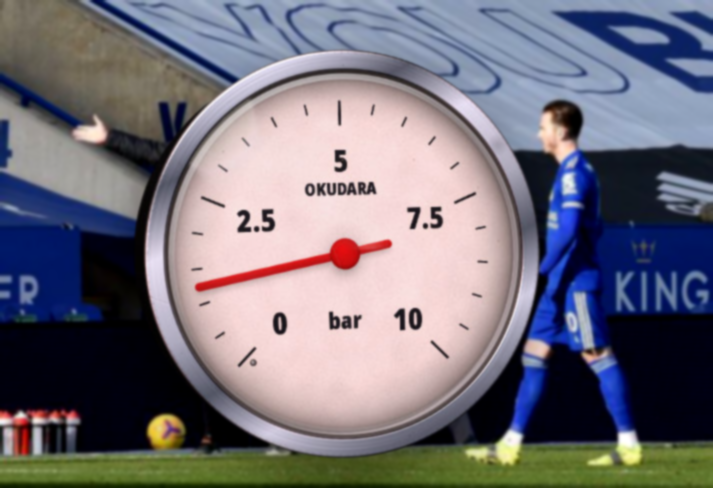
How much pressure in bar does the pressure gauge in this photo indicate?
1.25 bar
